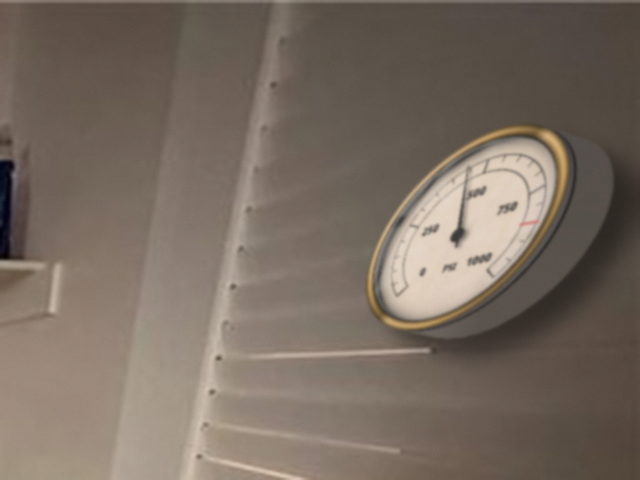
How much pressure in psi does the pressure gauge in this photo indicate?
450 psi
